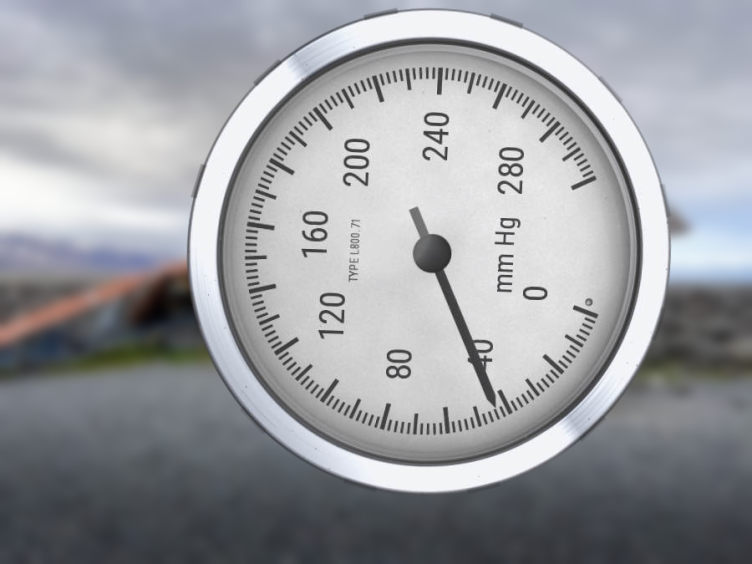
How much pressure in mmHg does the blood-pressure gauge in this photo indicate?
44 mmHg
